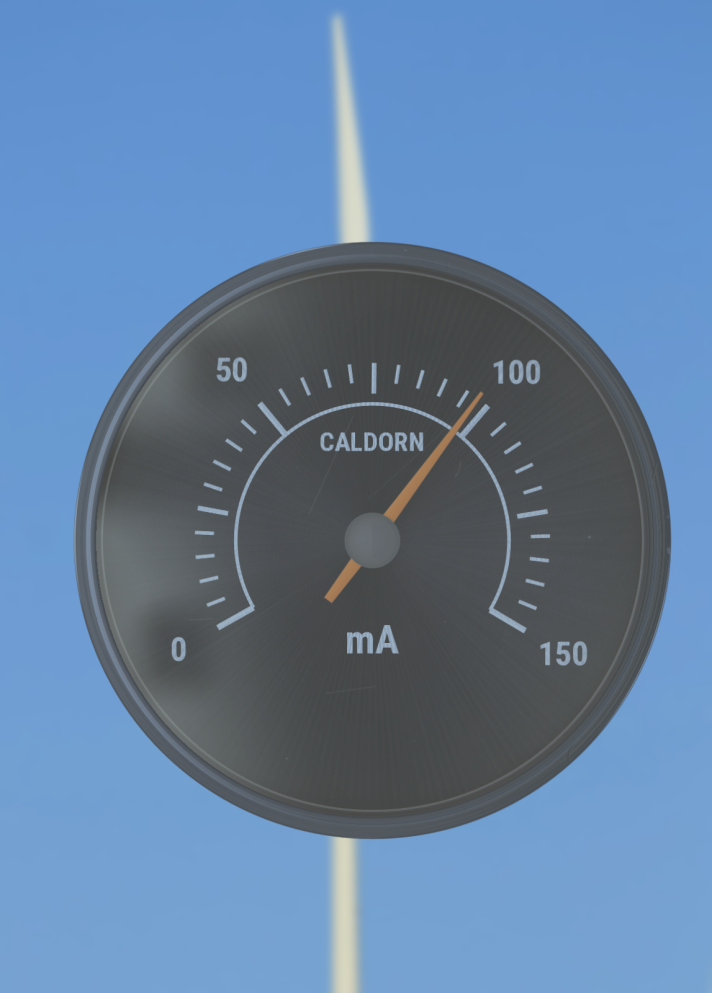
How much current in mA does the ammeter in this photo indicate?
97.5 mA
